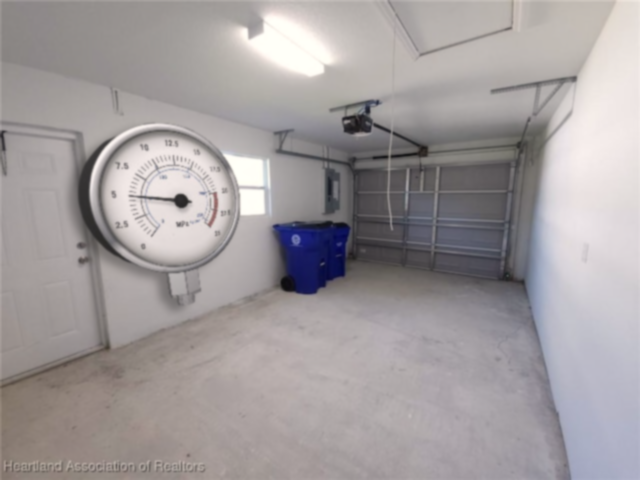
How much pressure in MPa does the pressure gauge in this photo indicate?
5 MPa
